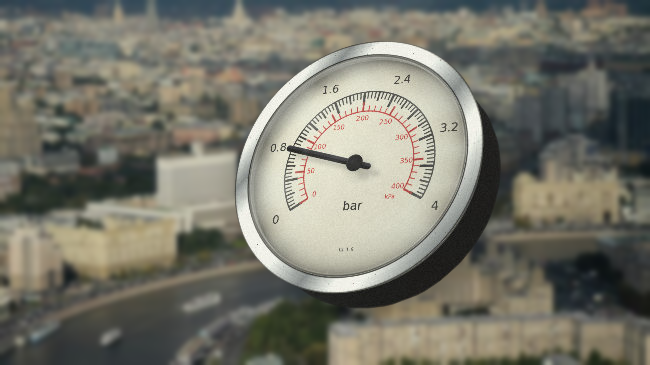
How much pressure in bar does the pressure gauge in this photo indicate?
0.8 bar
